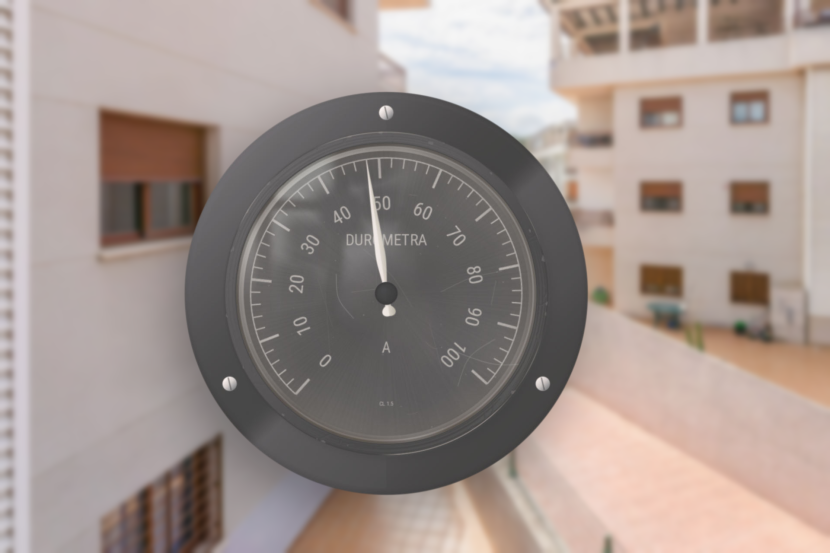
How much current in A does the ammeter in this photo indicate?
48 A
